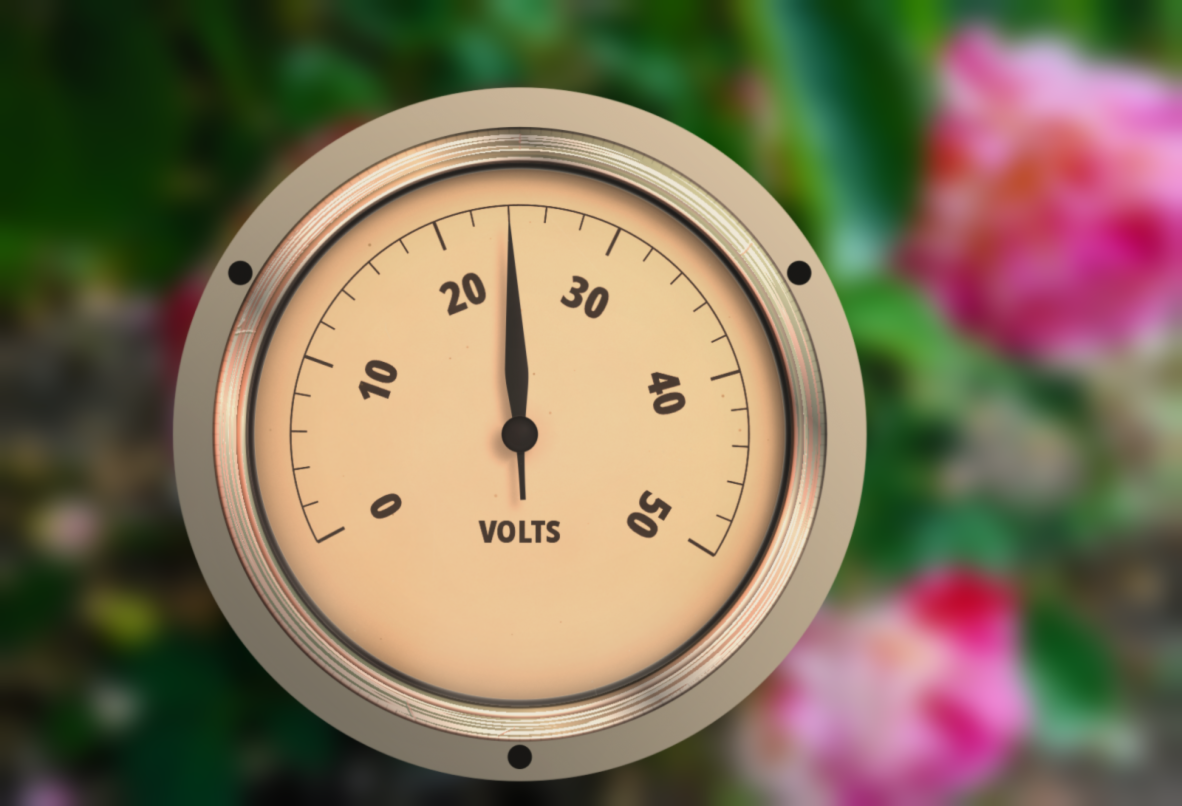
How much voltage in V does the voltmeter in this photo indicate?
24 V
